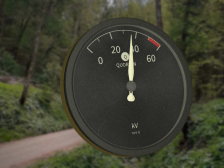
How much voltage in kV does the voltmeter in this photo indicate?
35 kV
